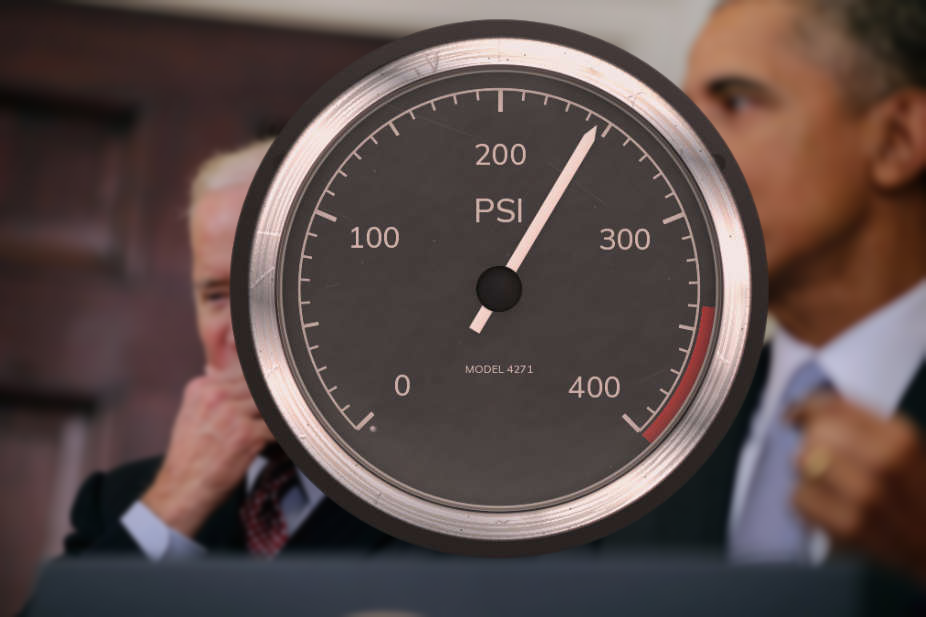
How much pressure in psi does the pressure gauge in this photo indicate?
245 psi
